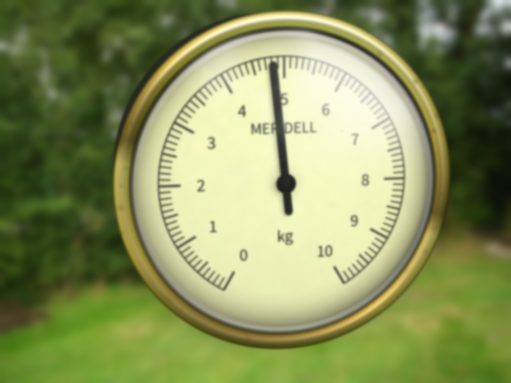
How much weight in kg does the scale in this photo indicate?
4.8 kg
